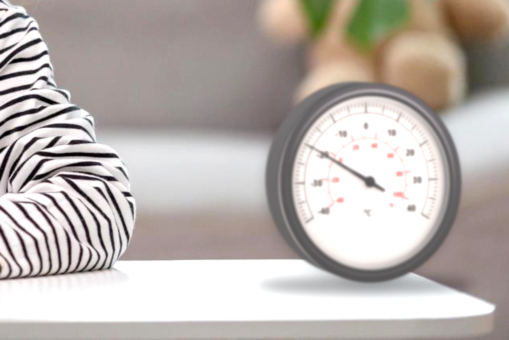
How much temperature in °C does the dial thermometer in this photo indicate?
-20 °C
